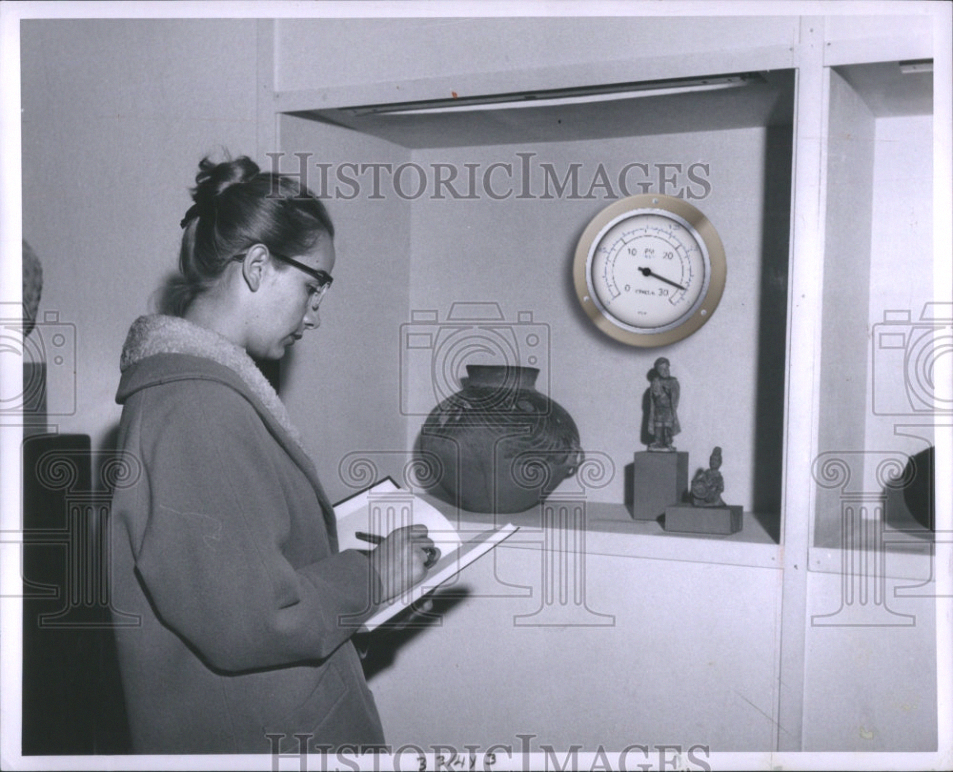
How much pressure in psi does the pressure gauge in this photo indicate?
27 psi
